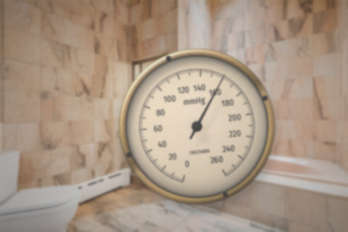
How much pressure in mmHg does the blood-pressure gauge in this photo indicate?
160 mmHg
